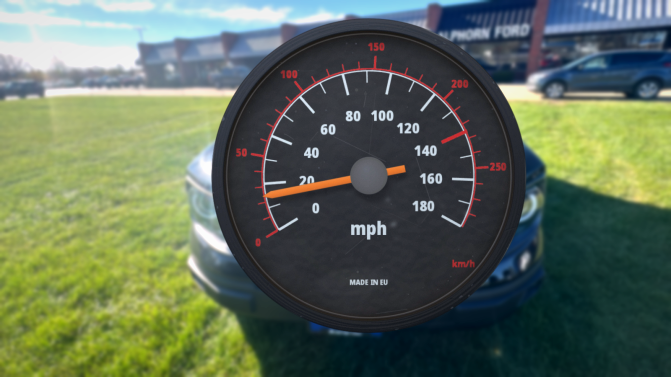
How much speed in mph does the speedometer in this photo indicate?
15 mph
